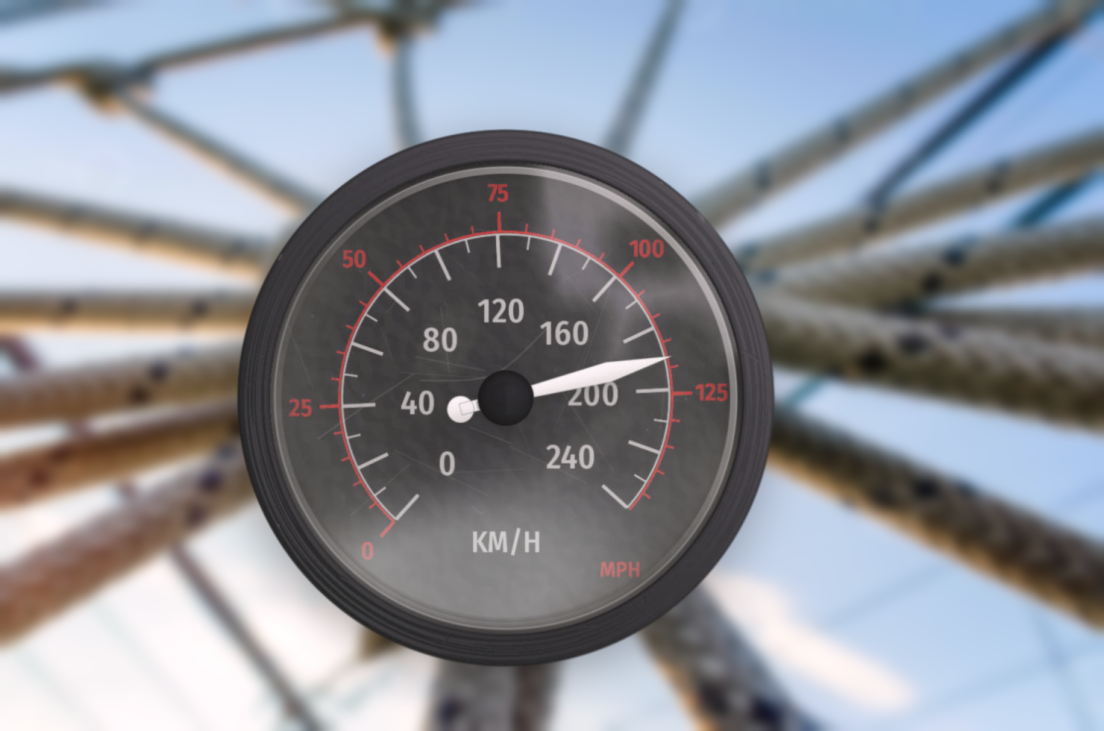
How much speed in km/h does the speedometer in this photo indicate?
190 km/h
